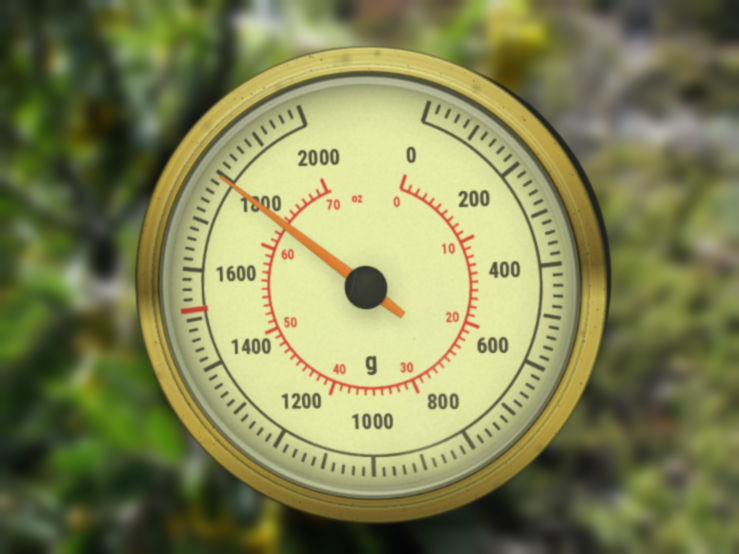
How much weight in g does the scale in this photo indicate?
1800 g
